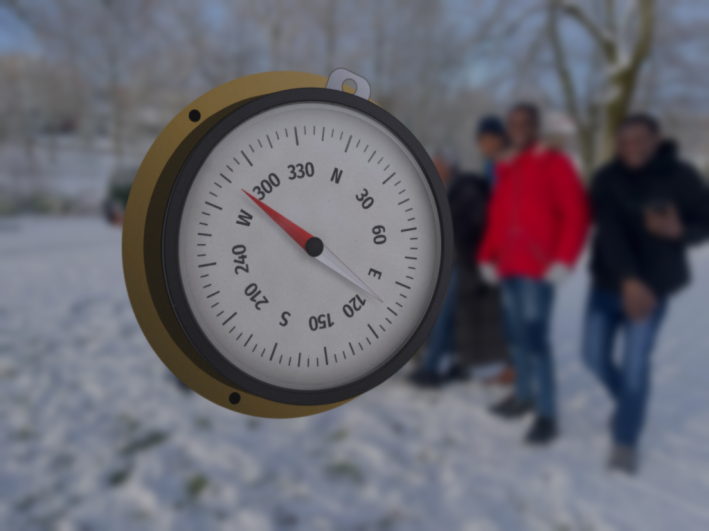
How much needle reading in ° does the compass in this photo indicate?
285 °
